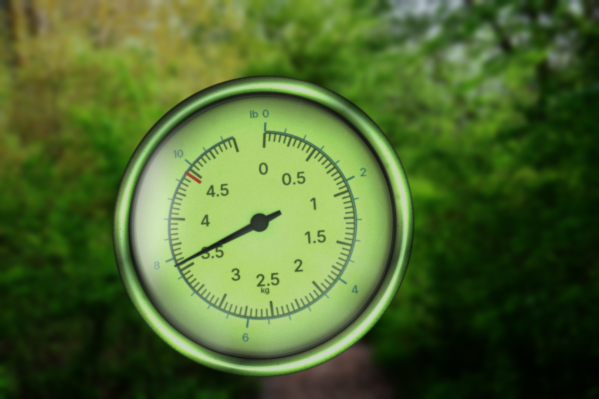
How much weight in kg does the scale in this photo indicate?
3.55 kg
